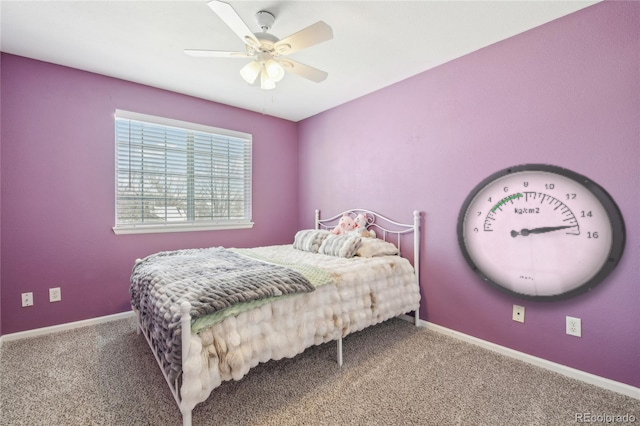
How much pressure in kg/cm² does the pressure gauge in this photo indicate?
15 kg/cm²
